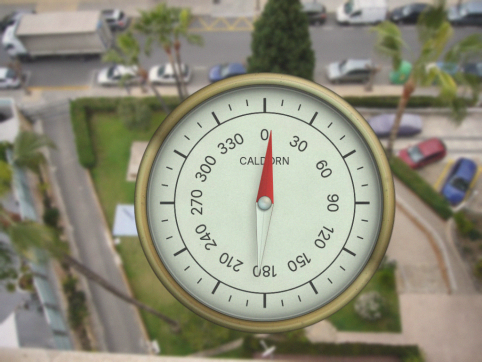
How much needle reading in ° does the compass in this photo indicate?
5 °
